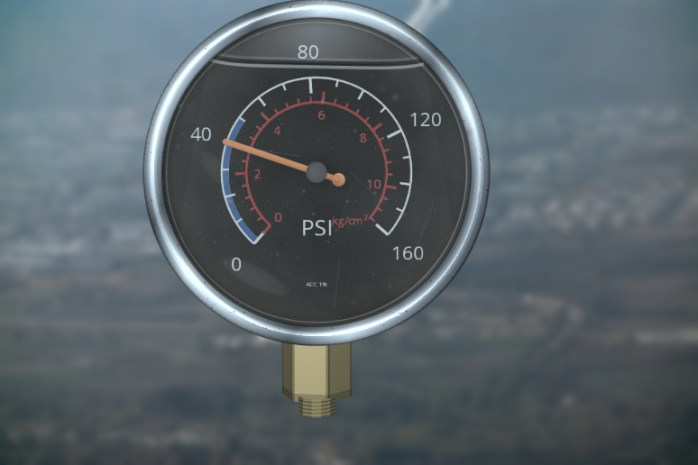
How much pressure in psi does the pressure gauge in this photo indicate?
40 psi
